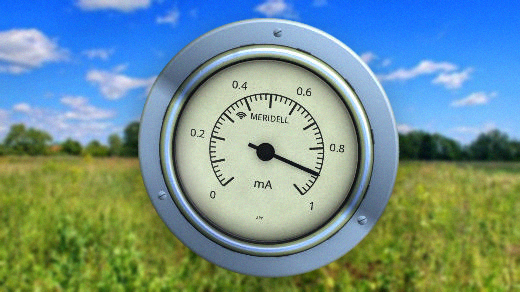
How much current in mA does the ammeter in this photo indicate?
0.9 mA
